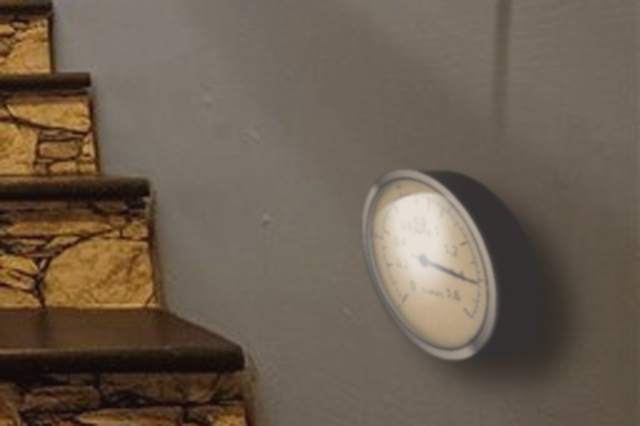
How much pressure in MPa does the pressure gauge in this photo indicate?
1.4 MPa
